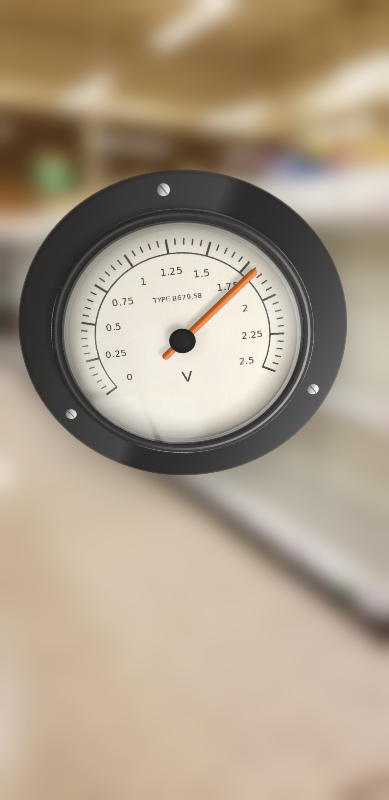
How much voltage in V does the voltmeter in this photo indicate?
1.8 V
